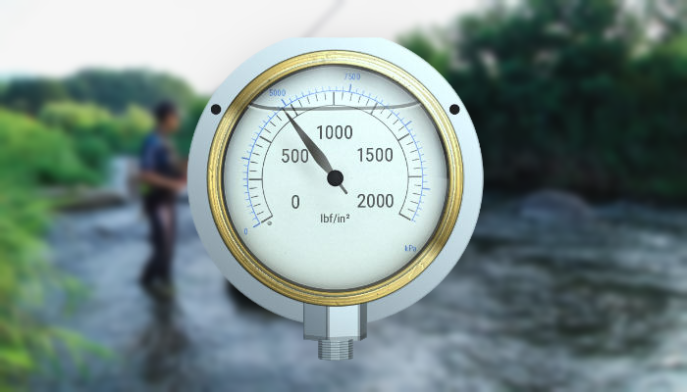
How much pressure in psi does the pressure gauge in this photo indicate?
700 psi
